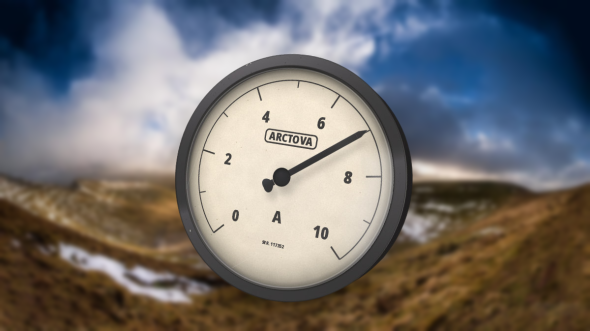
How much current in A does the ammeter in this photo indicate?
7 A
